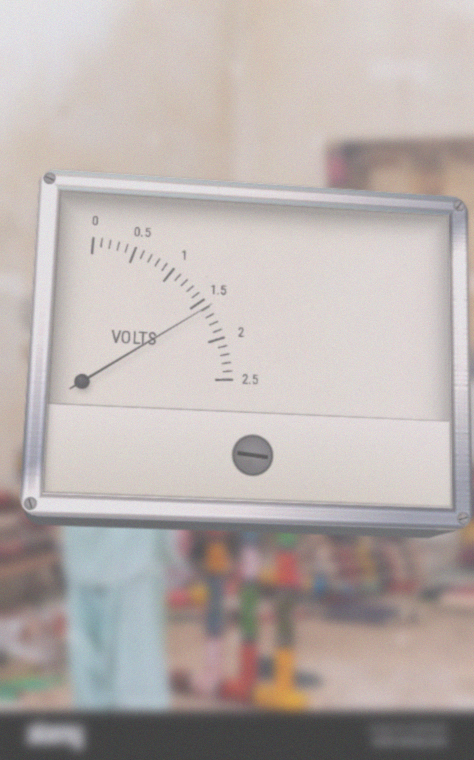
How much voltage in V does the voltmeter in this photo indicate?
1.6 V
